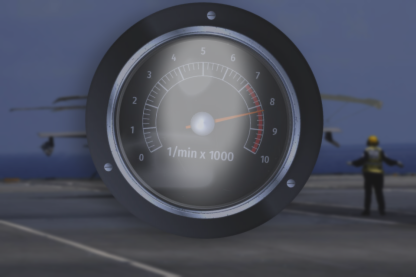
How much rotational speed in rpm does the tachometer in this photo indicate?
8200 rpm
